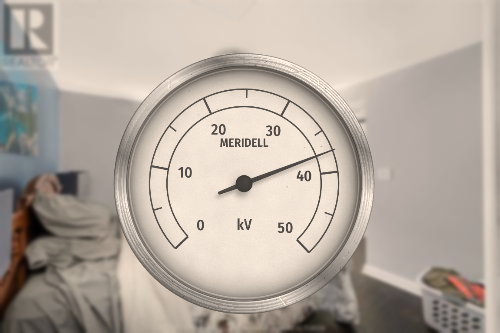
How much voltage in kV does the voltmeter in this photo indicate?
37.5 kV
